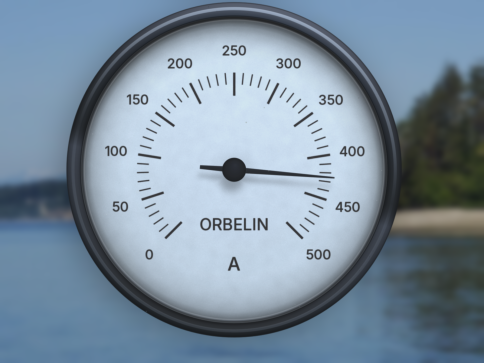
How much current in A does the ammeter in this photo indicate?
425 A
